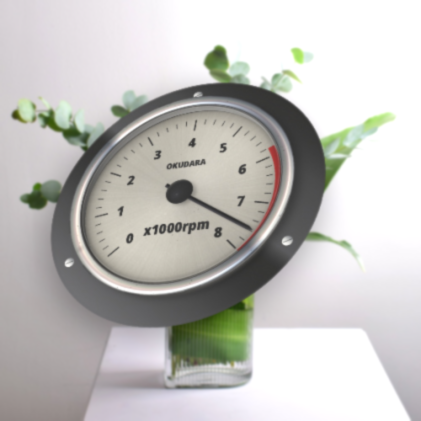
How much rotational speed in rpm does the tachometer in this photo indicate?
7600 rpm
